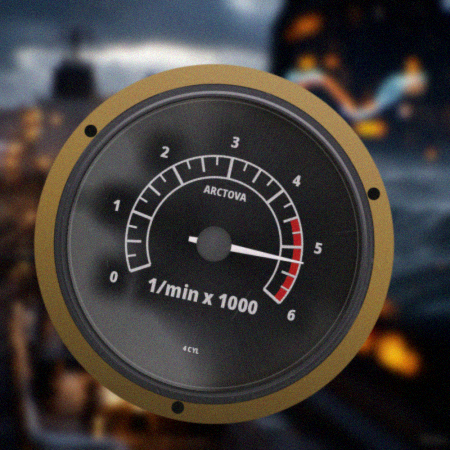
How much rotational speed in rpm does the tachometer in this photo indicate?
5250 rpm
